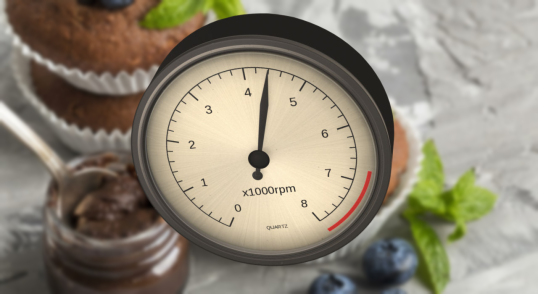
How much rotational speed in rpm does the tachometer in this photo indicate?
4400 rpm
